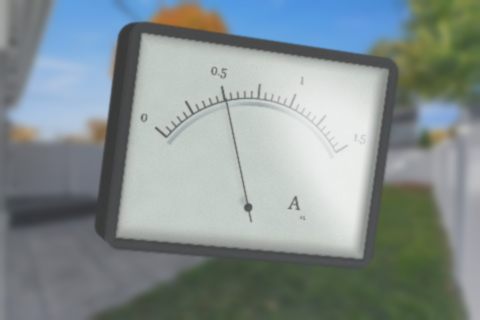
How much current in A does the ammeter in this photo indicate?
0.5 A
